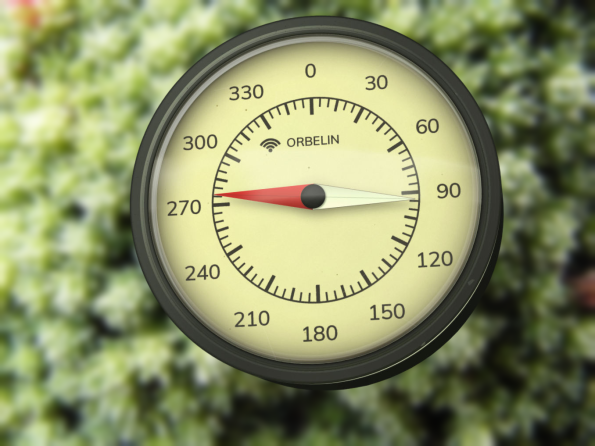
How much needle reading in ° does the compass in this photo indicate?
275 °
